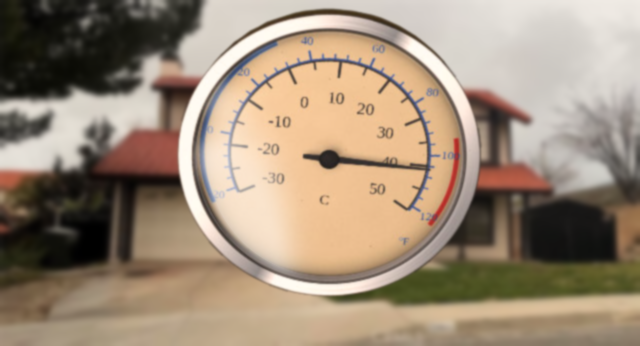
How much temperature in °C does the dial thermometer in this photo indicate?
40 °C
